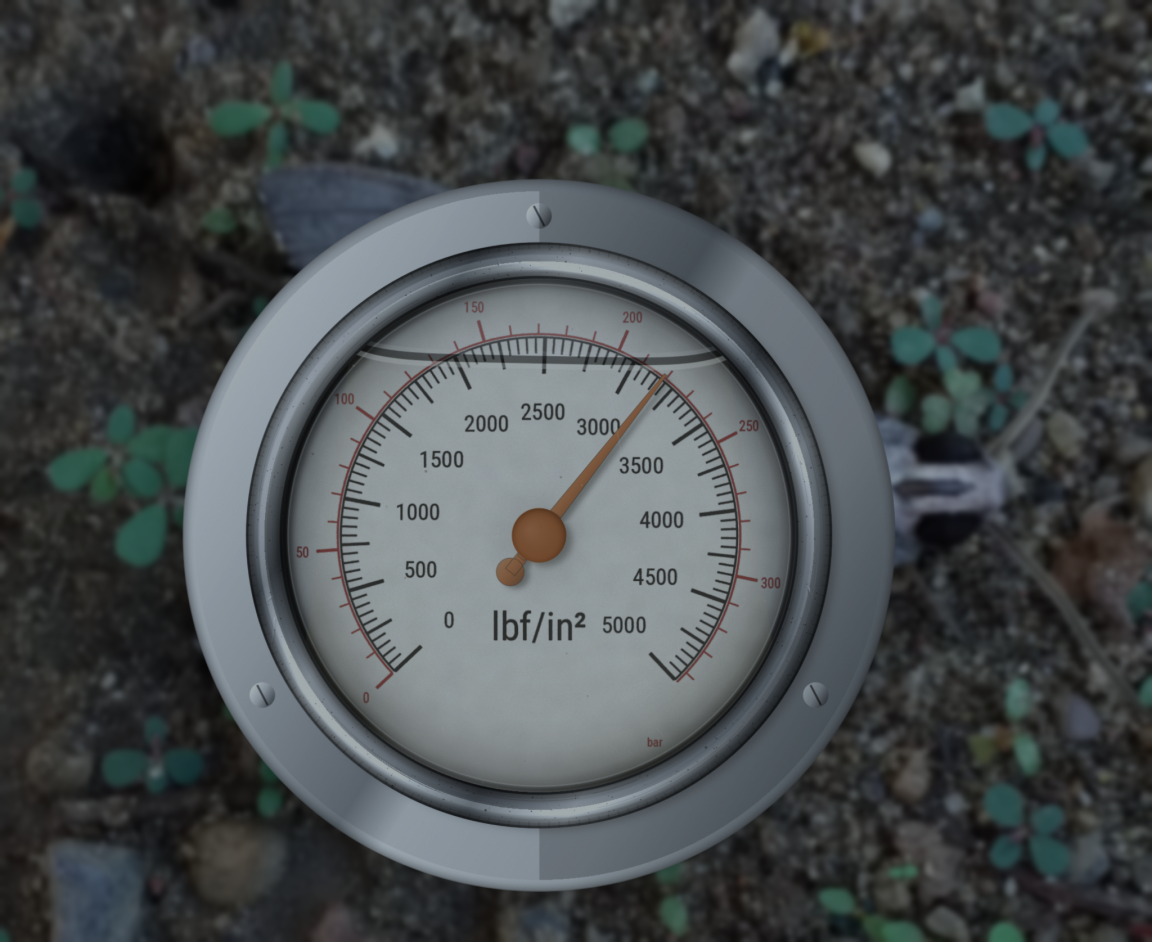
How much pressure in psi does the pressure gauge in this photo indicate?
3175 psi
